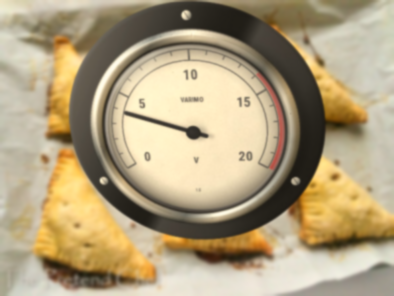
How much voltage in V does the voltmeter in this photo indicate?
4 V
